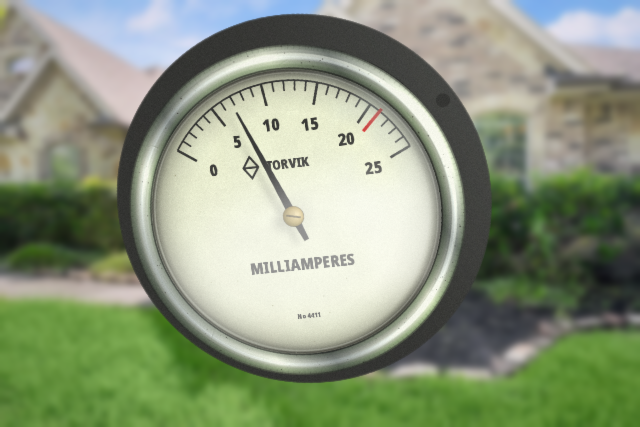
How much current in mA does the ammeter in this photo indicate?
7 mA
